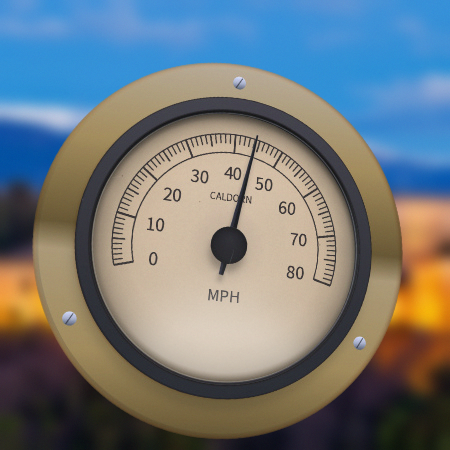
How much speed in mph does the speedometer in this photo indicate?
44 mph
